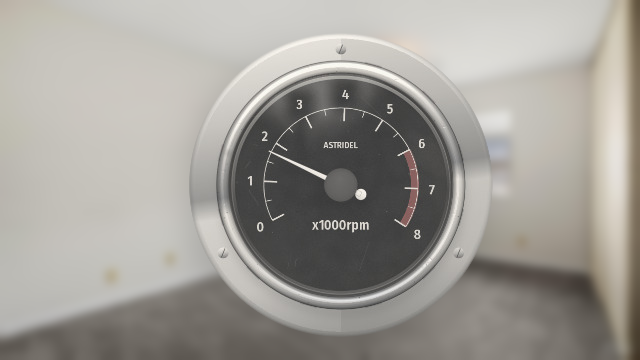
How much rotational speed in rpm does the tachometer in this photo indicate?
1750 rpm
